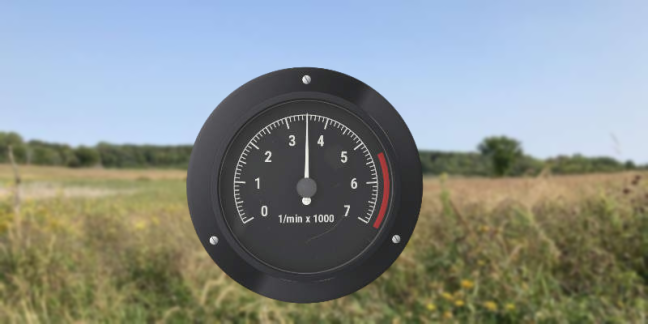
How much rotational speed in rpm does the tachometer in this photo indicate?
3500 rpm
